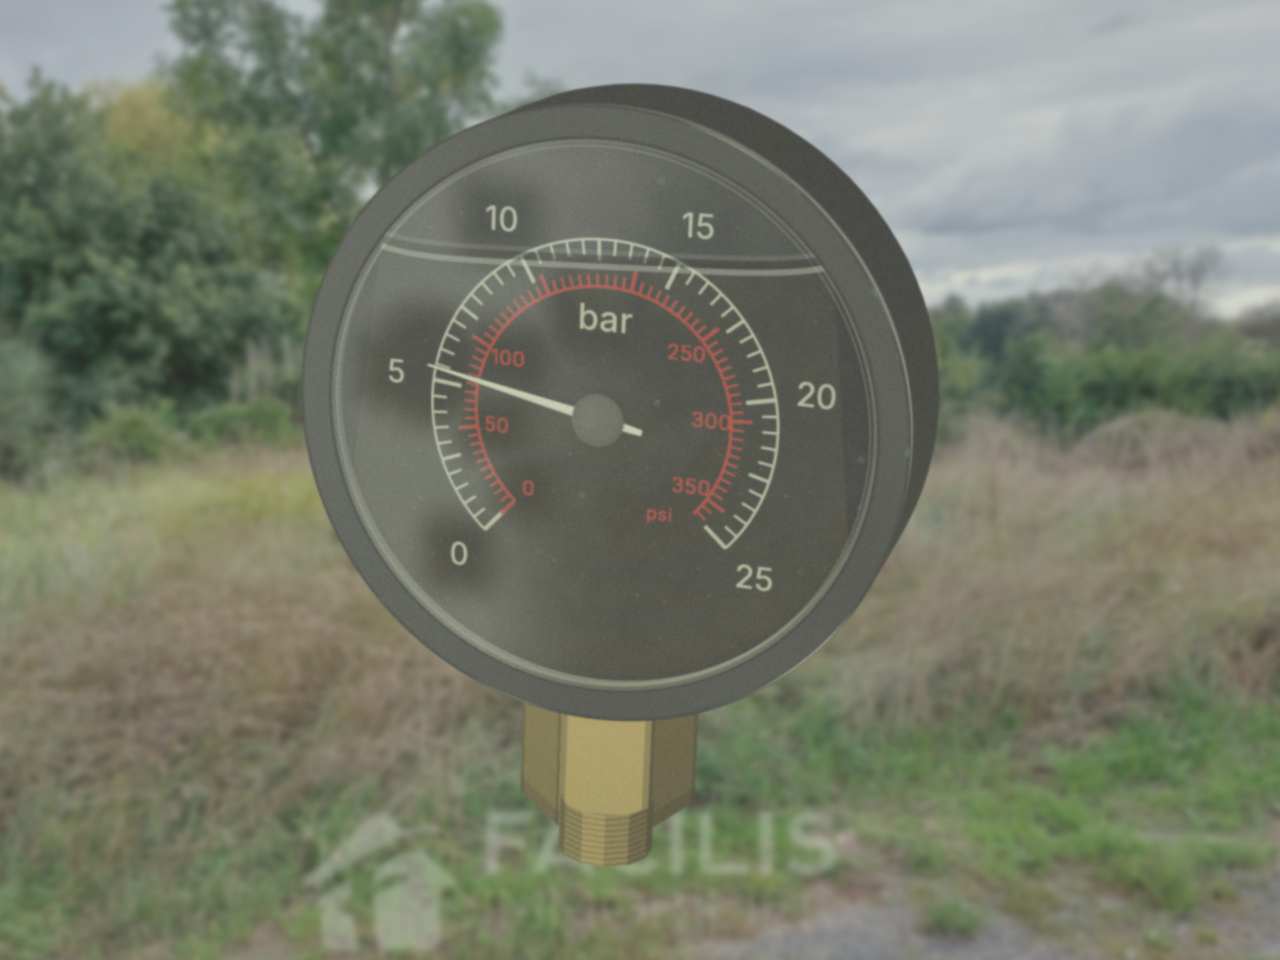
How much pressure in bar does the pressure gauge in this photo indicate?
5.5 bar
